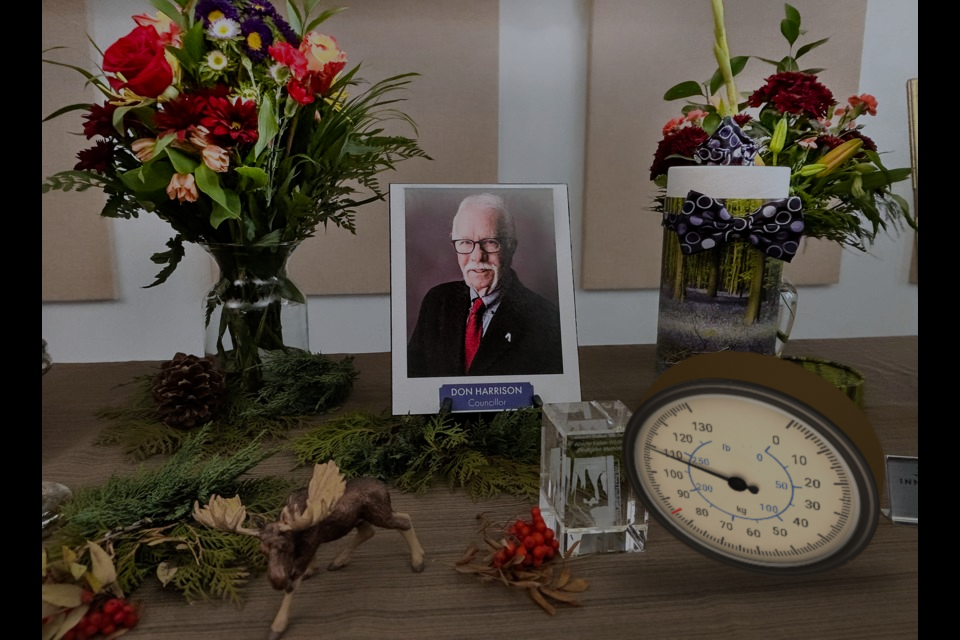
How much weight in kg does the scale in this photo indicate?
110 kg
